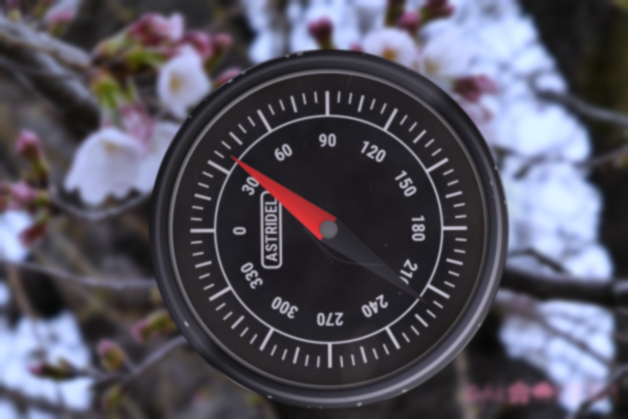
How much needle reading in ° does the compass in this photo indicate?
37.5 °
